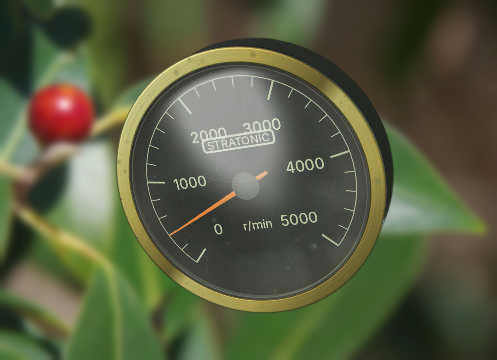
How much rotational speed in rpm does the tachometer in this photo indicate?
400 rpm
